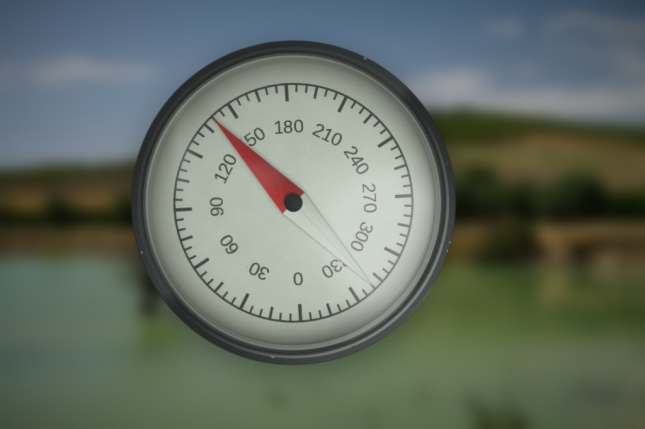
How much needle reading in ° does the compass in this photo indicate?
140 °
